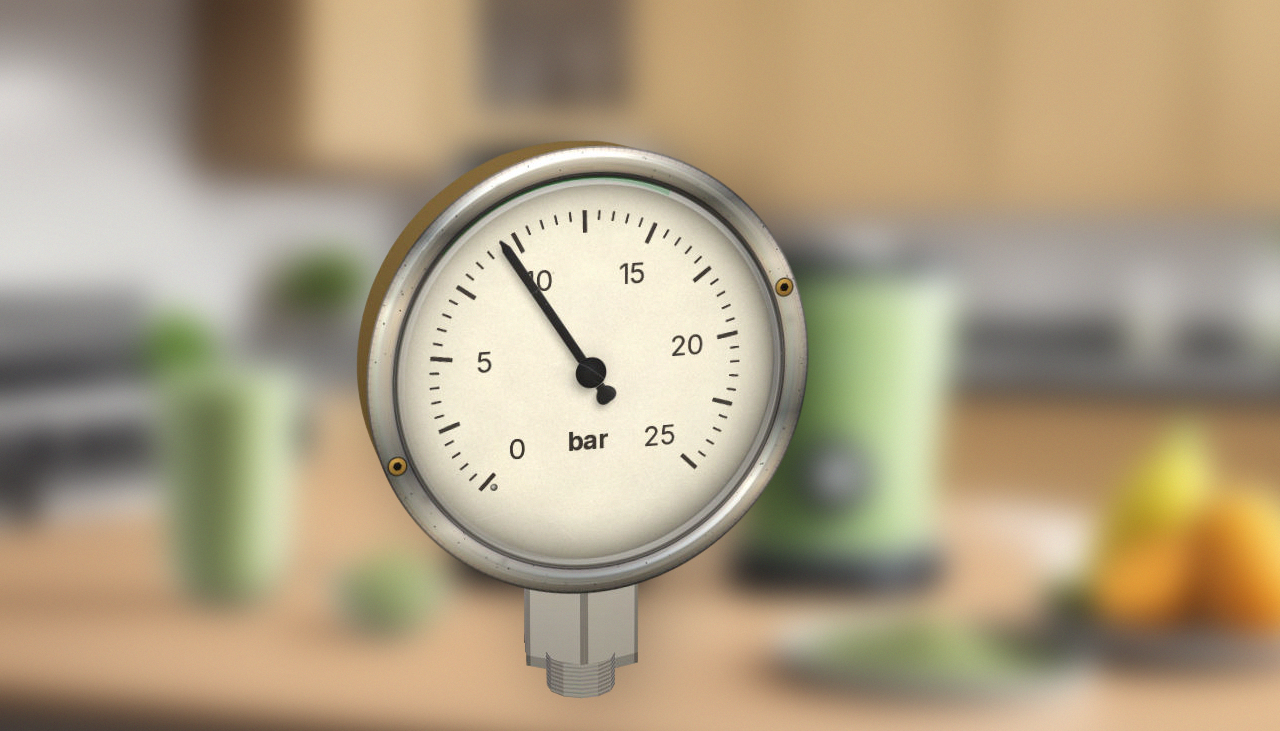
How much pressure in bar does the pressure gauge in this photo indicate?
9.5 bar
